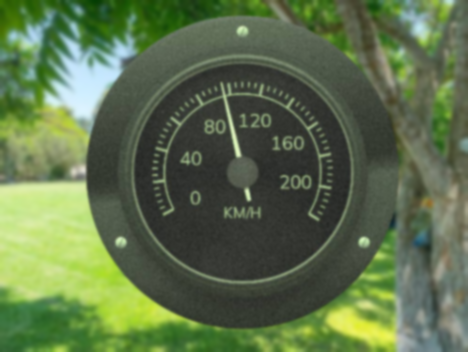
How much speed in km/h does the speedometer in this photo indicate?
96 km/h
